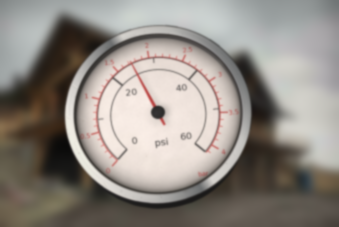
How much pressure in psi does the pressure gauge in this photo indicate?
25 psi
